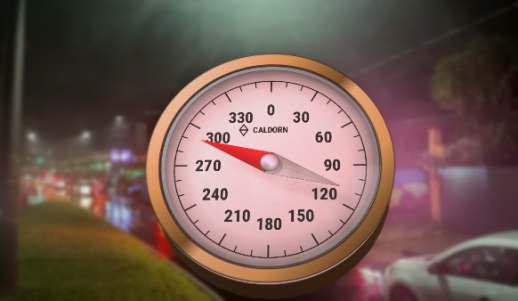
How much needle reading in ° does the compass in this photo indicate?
290 °
